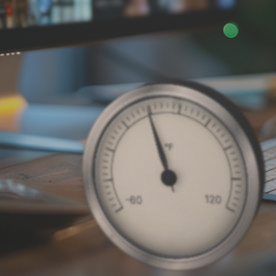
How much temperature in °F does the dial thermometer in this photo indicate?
20 °F
